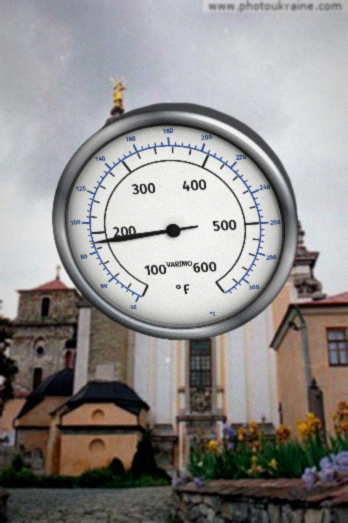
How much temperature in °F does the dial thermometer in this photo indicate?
190 °F
